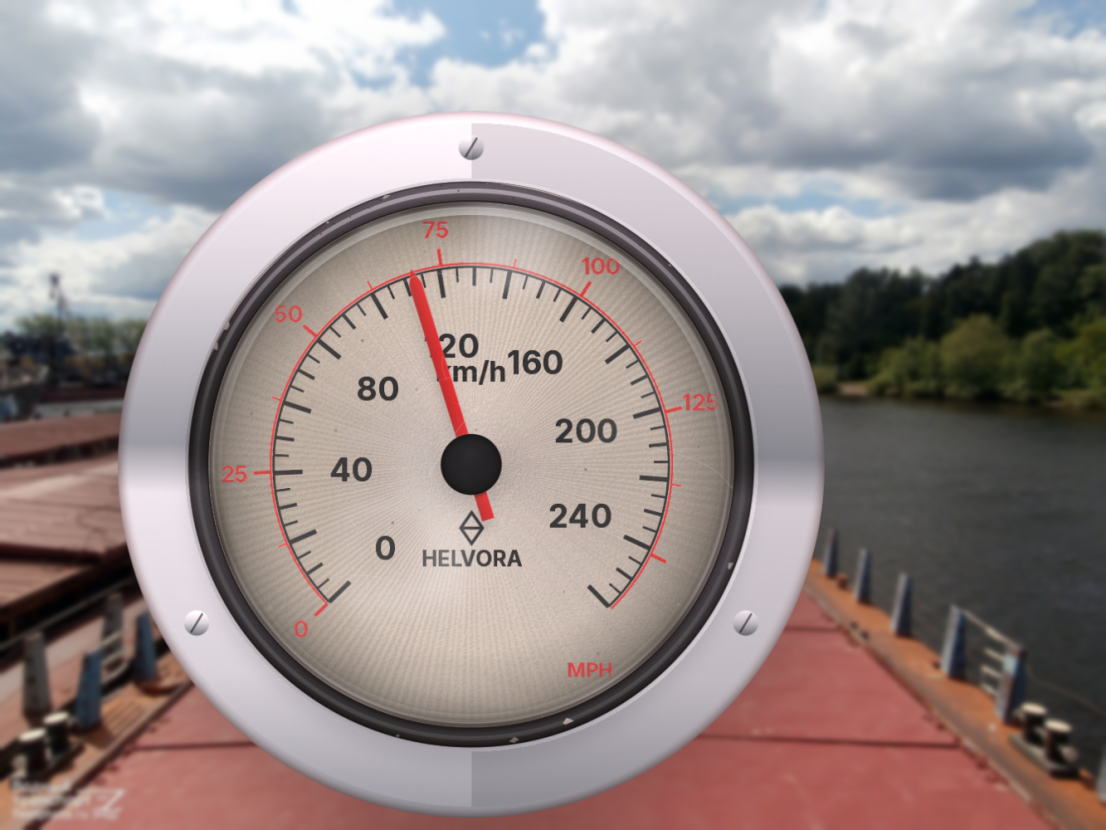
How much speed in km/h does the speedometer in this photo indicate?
112.5 km/h
